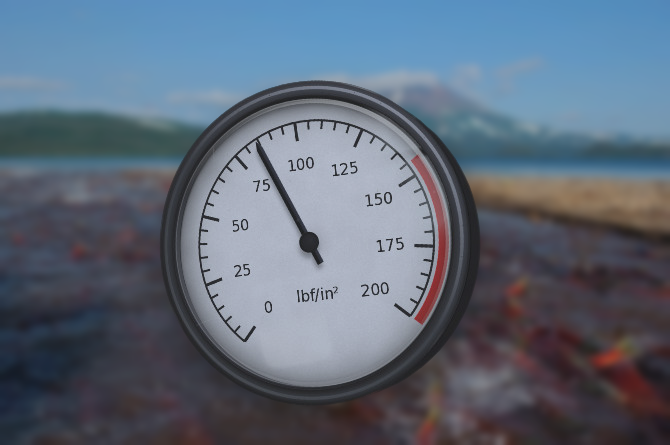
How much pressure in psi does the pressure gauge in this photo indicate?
85 psi
